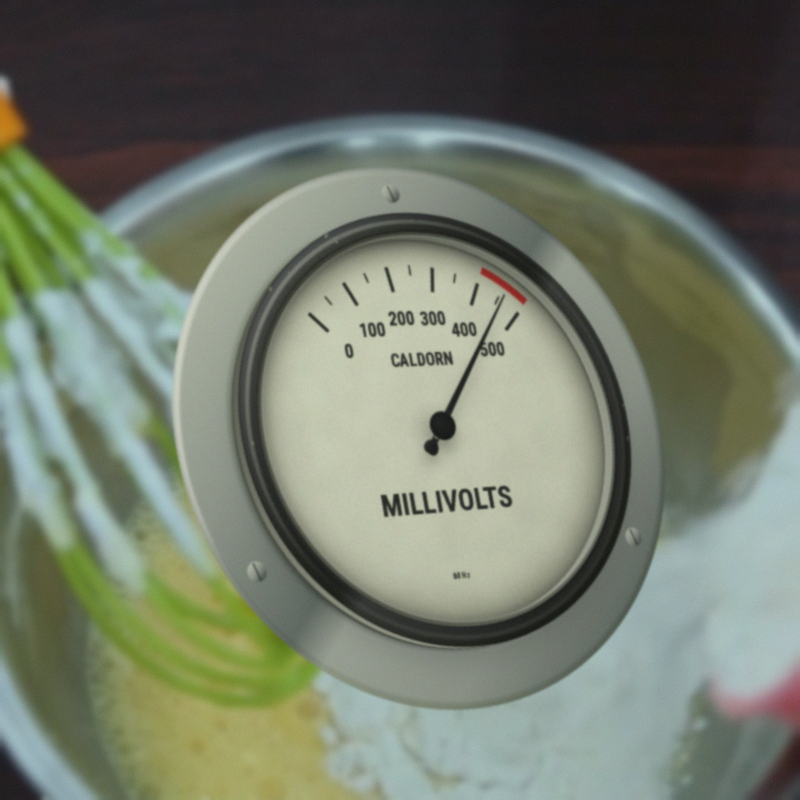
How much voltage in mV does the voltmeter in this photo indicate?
450 mV
